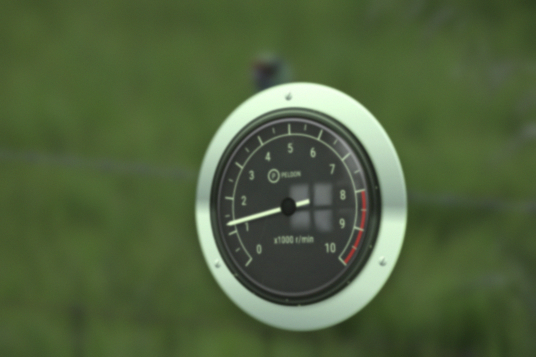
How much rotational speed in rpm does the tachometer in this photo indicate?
1250 rpm
